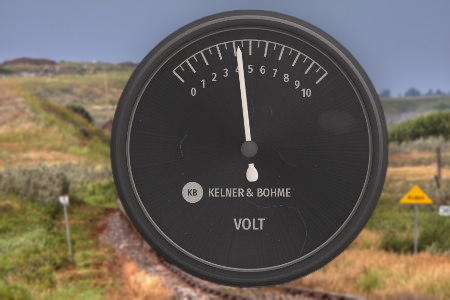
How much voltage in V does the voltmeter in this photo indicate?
4.25 V
